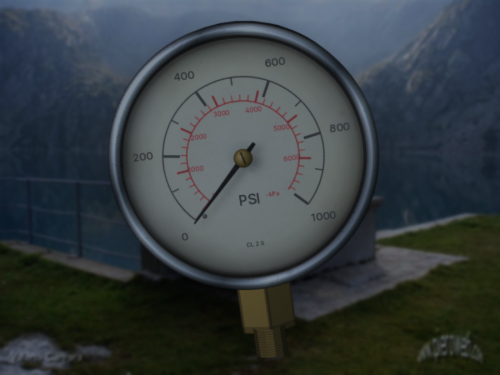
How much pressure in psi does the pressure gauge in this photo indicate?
0 psi
